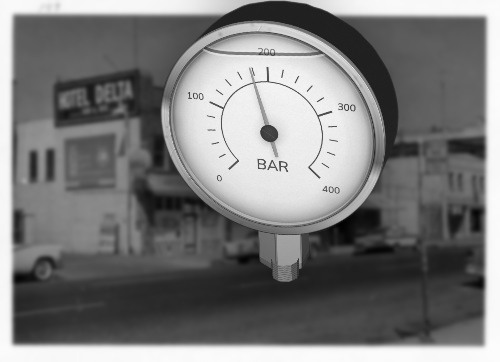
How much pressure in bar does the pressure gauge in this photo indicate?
180 bar
